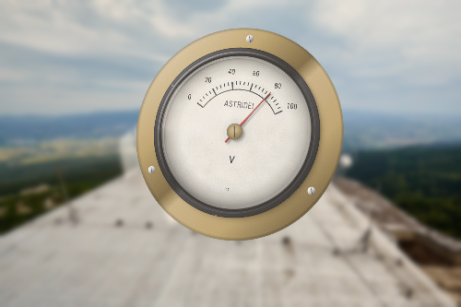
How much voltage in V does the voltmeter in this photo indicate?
80 V
